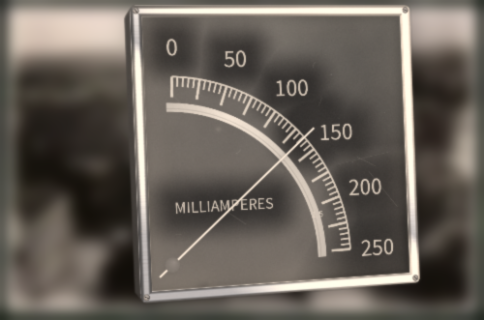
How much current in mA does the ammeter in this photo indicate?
135 mA
